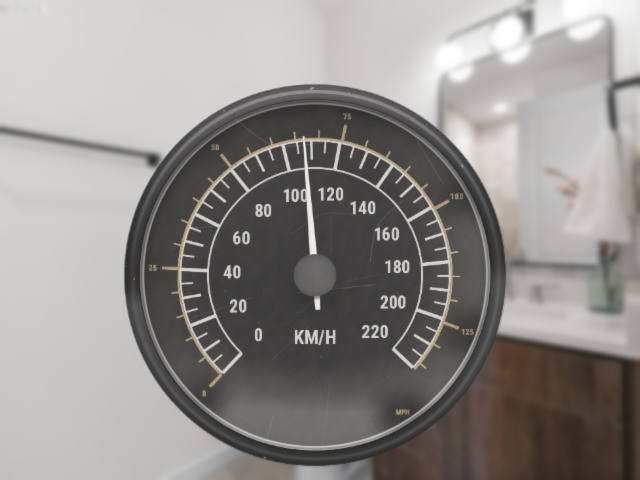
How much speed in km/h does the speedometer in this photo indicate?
107.5 km/h
